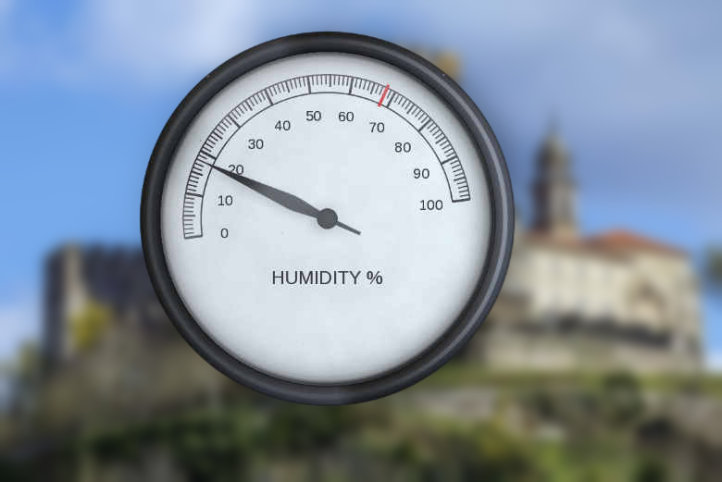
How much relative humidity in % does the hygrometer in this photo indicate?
18 %
